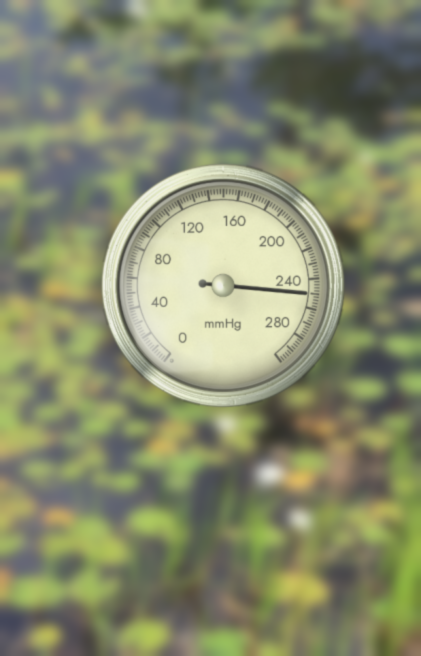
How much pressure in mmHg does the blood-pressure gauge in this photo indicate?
250 mmHg
